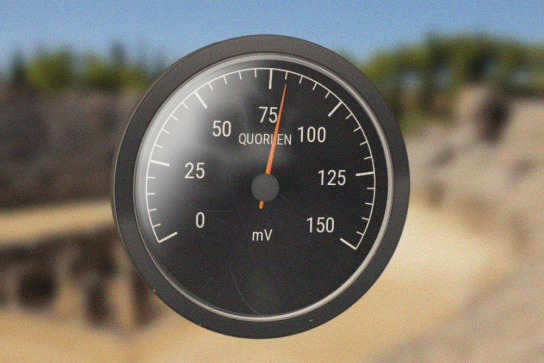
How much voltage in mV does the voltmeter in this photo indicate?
80 mV
